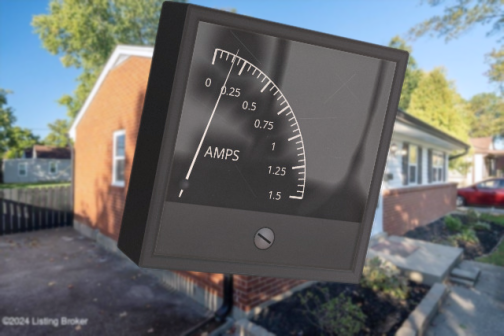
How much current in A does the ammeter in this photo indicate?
0.15 A
